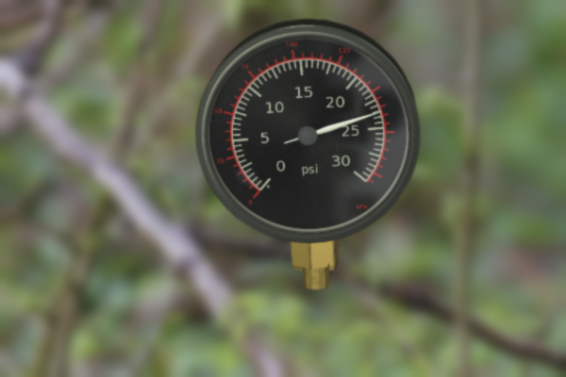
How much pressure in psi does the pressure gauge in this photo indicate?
23.5 psi
